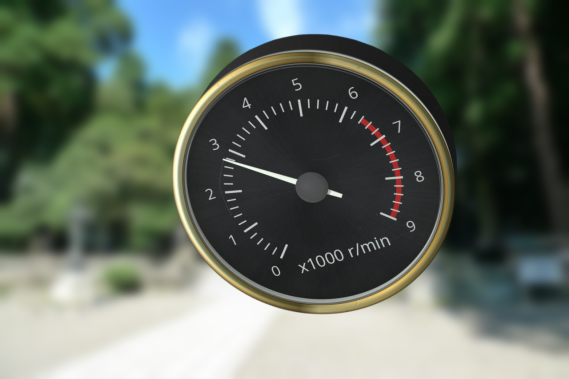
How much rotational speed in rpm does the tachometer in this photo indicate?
2800 rpm
